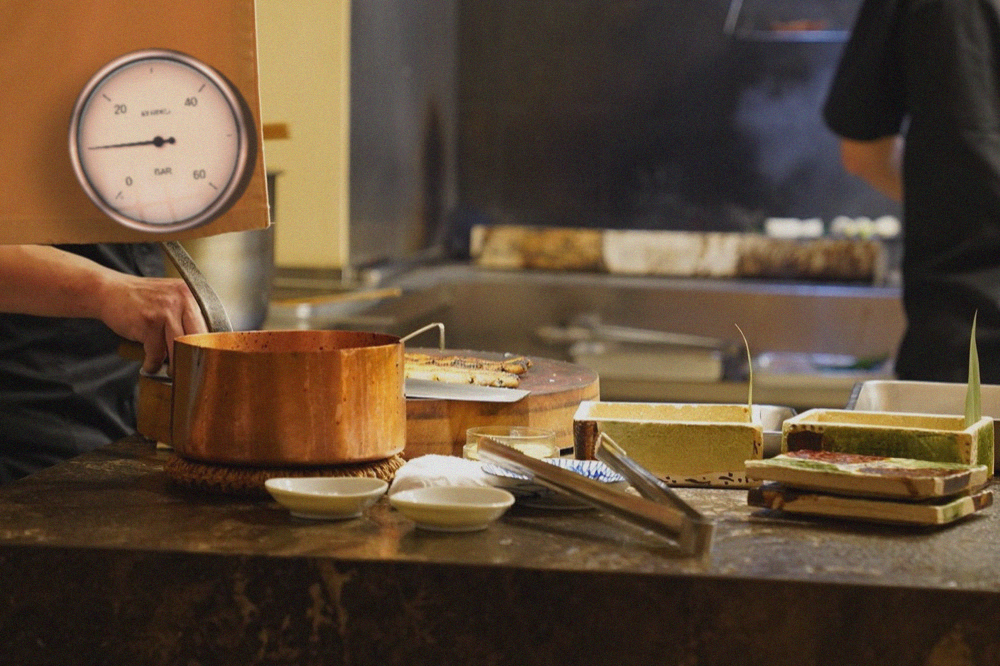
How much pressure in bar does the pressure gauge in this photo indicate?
10 bar
